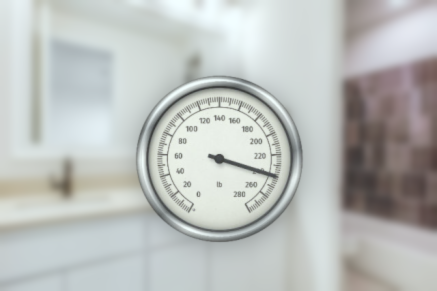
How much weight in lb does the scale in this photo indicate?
240 lb
